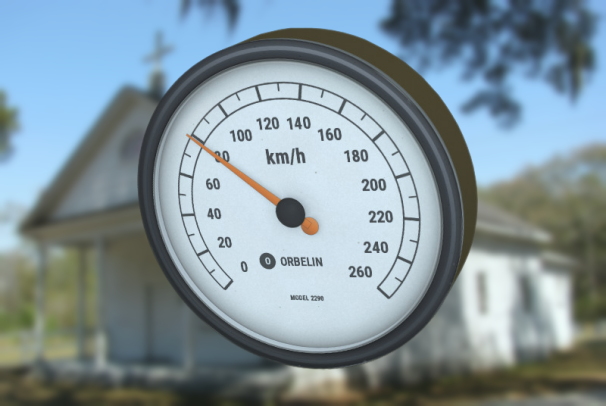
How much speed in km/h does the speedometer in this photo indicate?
80 km/h
